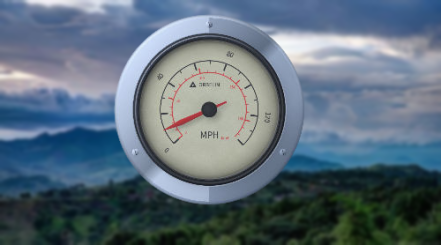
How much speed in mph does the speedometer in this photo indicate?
10 mph
